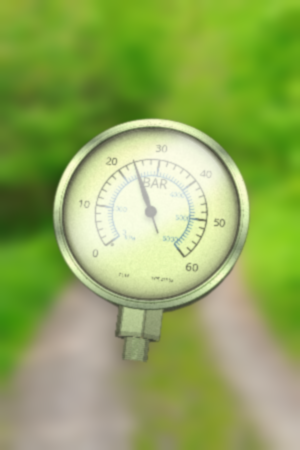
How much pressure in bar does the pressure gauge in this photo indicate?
24 bar
